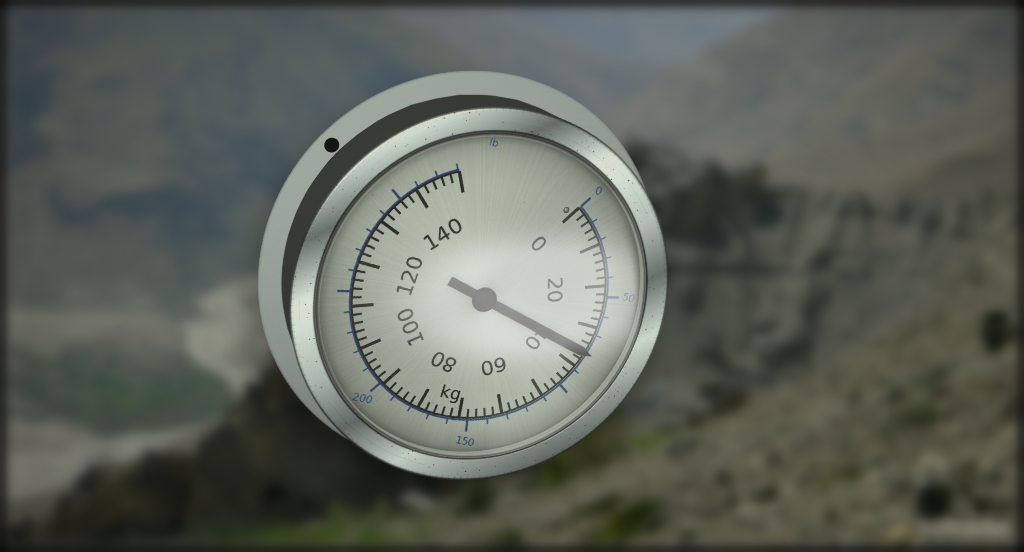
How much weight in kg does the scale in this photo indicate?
36 kg
